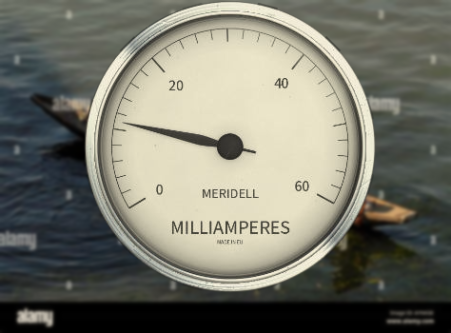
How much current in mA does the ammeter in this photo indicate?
11 mA
